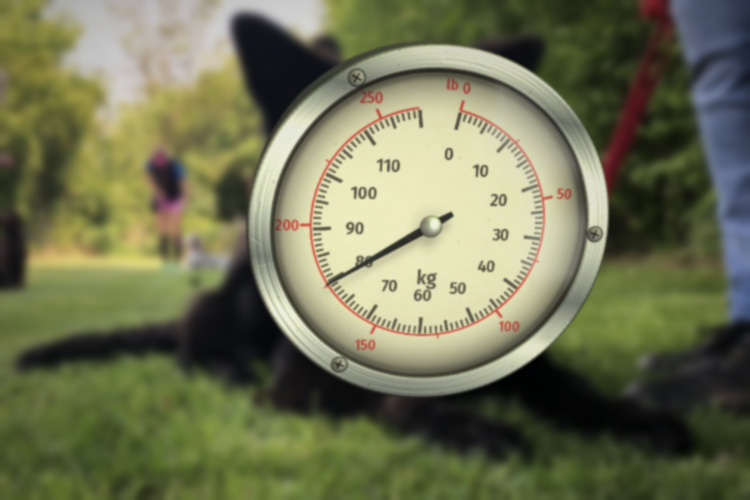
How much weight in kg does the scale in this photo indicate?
80 kg
